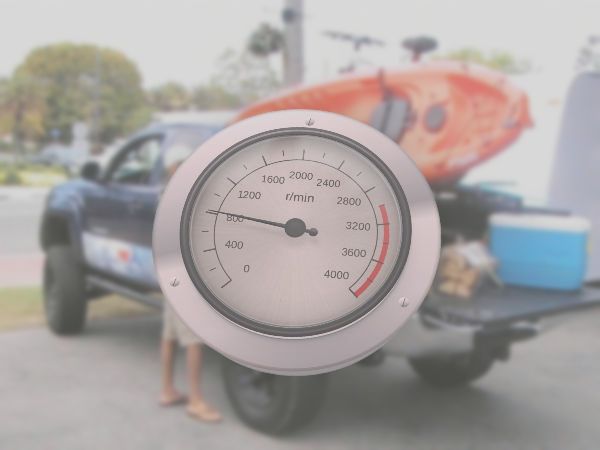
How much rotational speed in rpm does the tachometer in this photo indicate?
800 rpm
